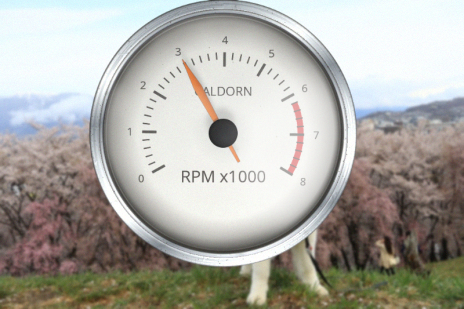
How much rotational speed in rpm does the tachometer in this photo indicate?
3000 rpm
